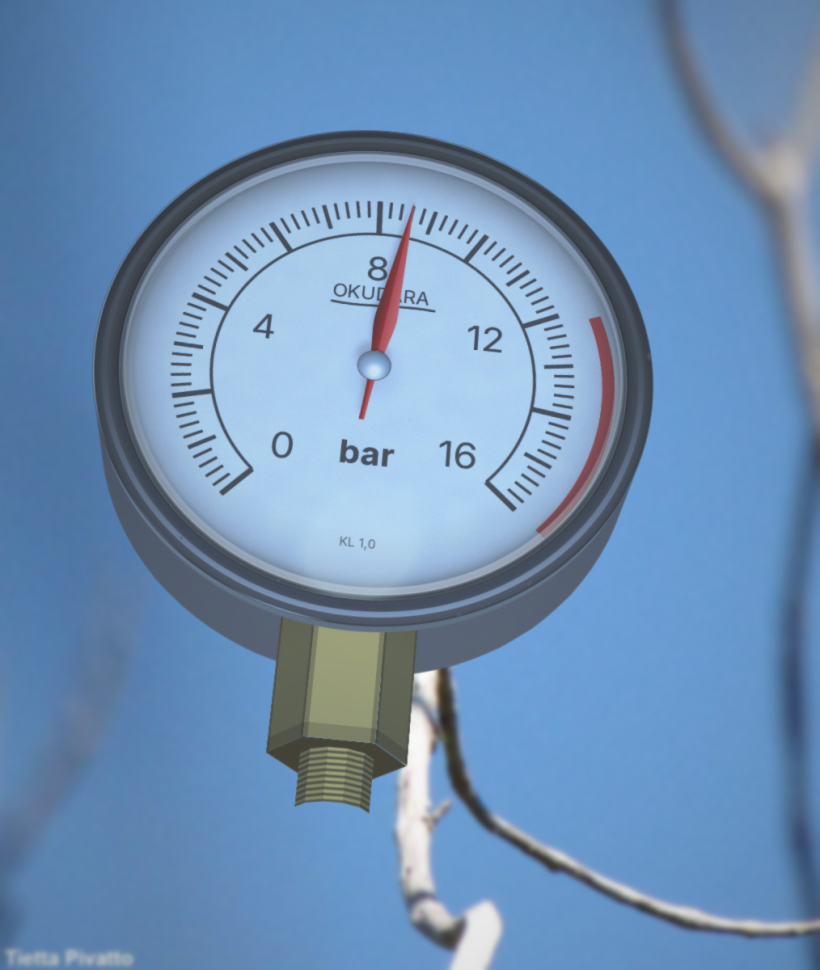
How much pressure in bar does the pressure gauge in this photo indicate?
8.6 bar
